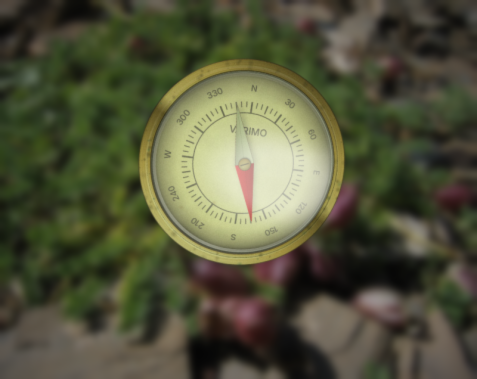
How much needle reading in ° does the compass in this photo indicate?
165 °
